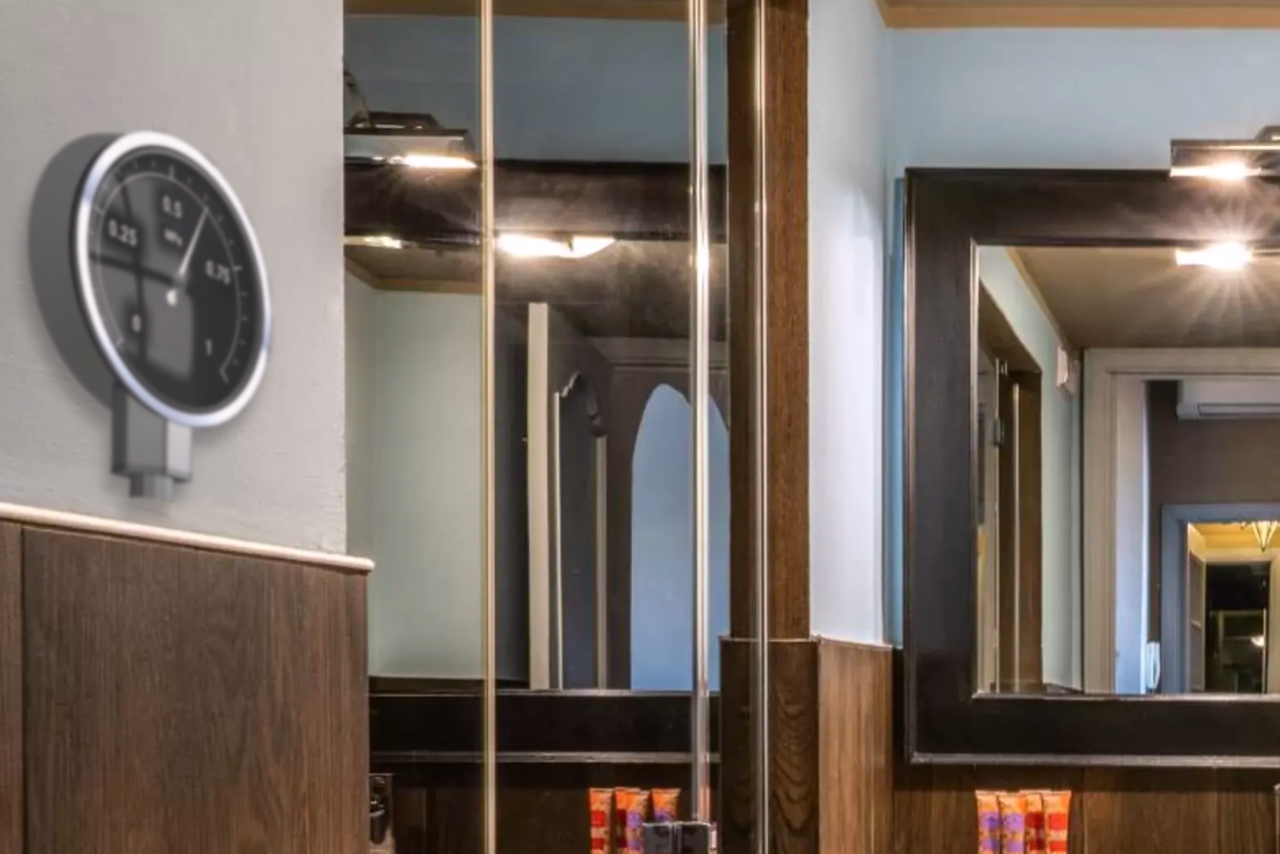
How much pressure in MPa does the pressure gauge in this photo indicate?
0.6 MPa
